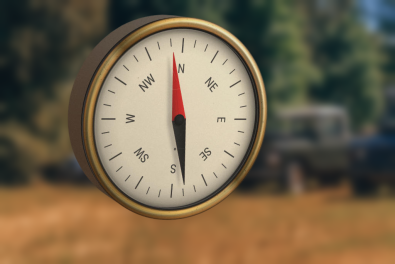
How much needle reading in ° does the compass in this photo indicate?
350 °
